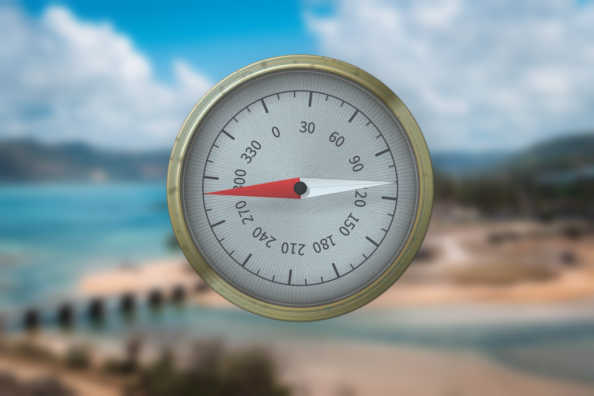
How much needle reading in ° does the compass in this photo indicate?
290 °
